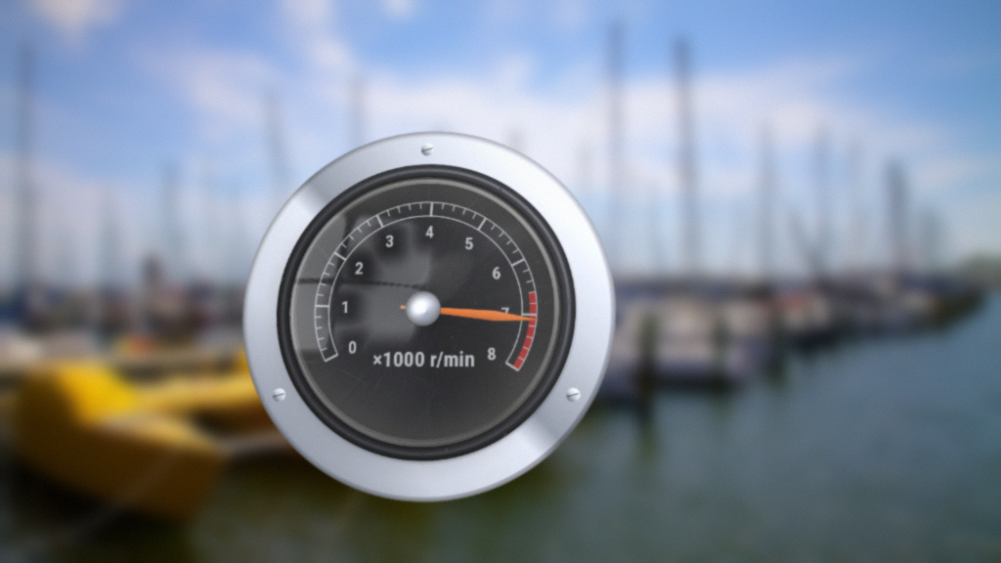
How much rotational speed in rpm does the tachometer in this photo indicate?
7100 rpm
